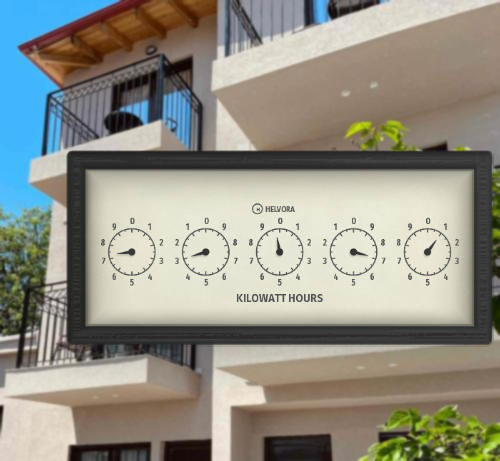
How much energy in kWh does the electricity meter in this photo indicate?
72971 kWh
